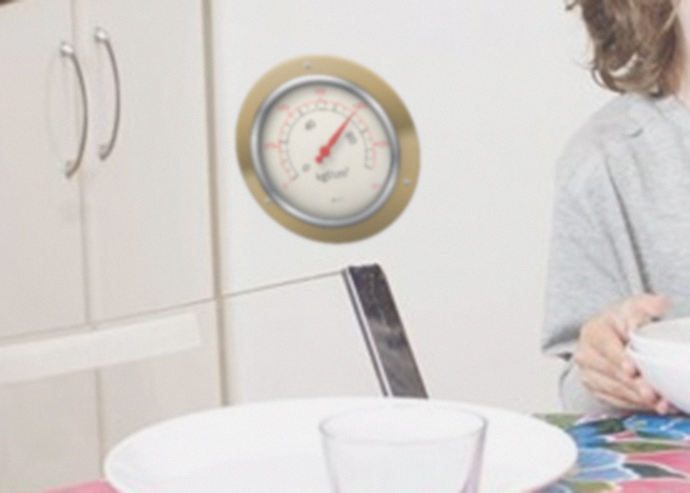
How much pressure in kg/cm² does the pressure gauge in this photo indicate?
70 kg/cm²
